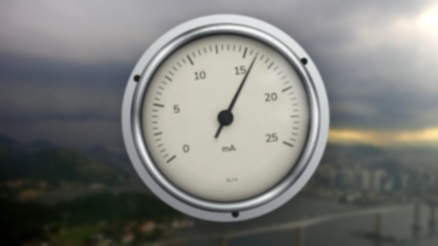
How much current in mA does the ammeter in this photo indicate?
16 mA
